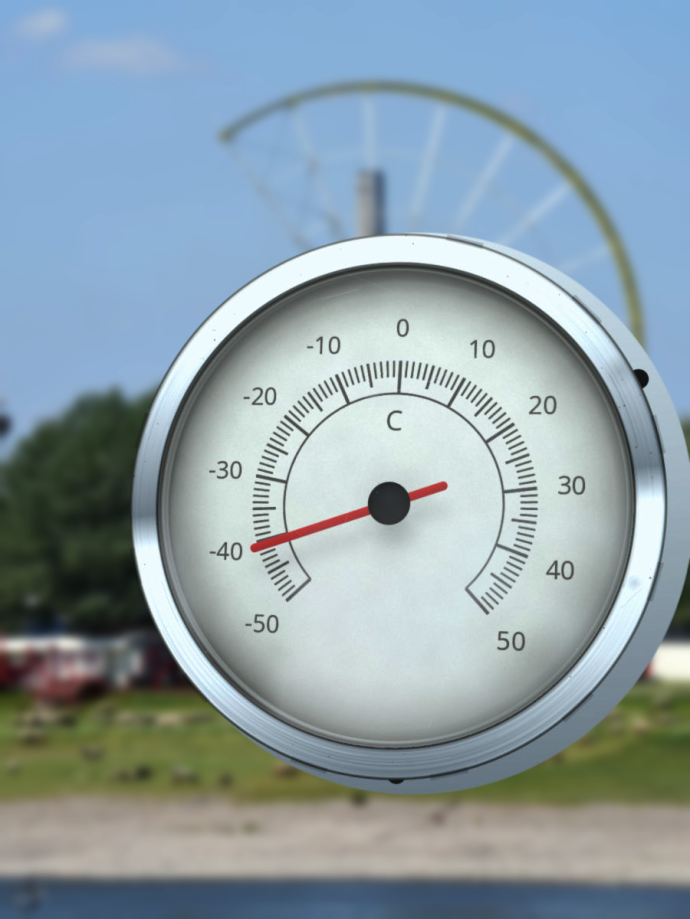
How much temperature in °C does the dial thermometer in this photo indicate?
-41 °C
